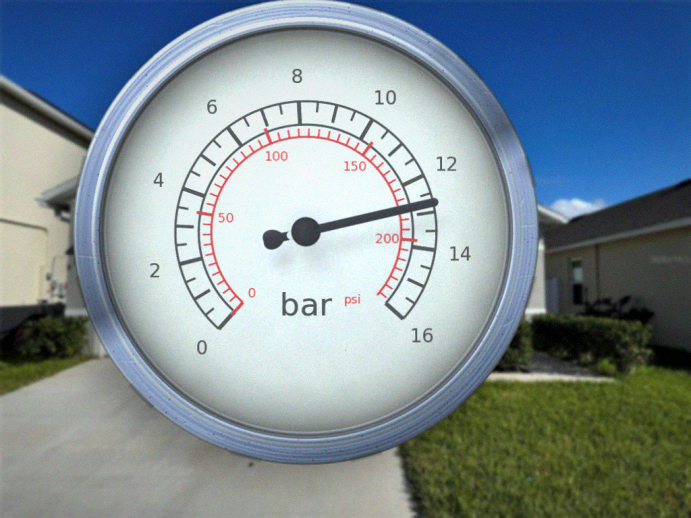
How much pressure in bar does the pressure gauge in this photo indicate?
12.75 bar
